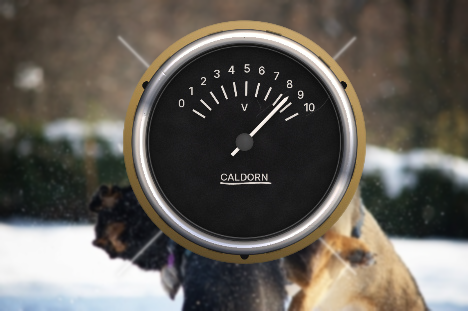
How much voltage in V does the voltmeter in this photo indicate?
8.5 V
